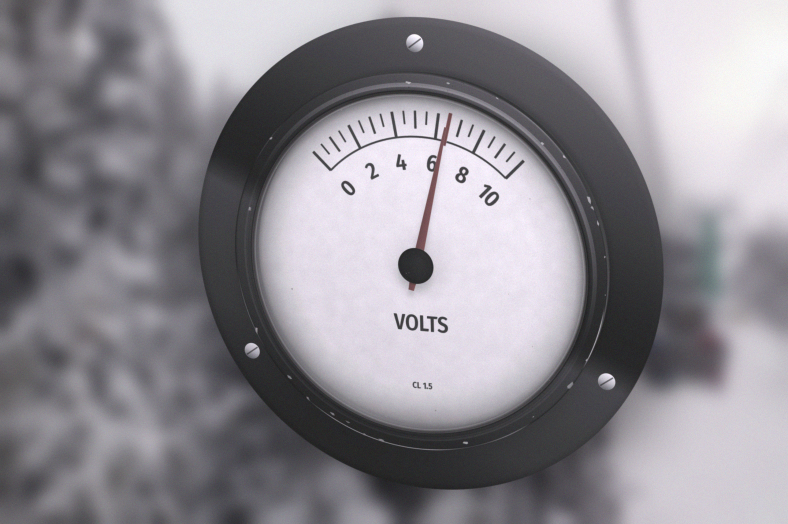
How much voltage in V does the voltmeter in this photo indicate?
6.5 V
